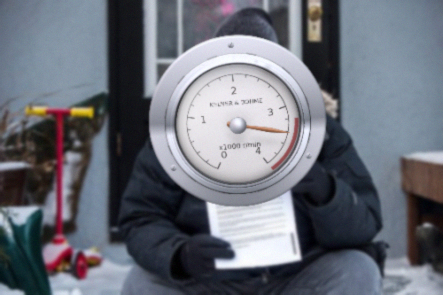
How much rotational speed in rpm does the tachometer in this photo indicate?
3400 rpm
